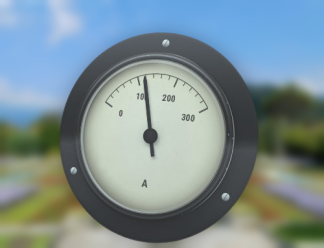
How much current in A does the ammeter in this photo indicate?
120 A
